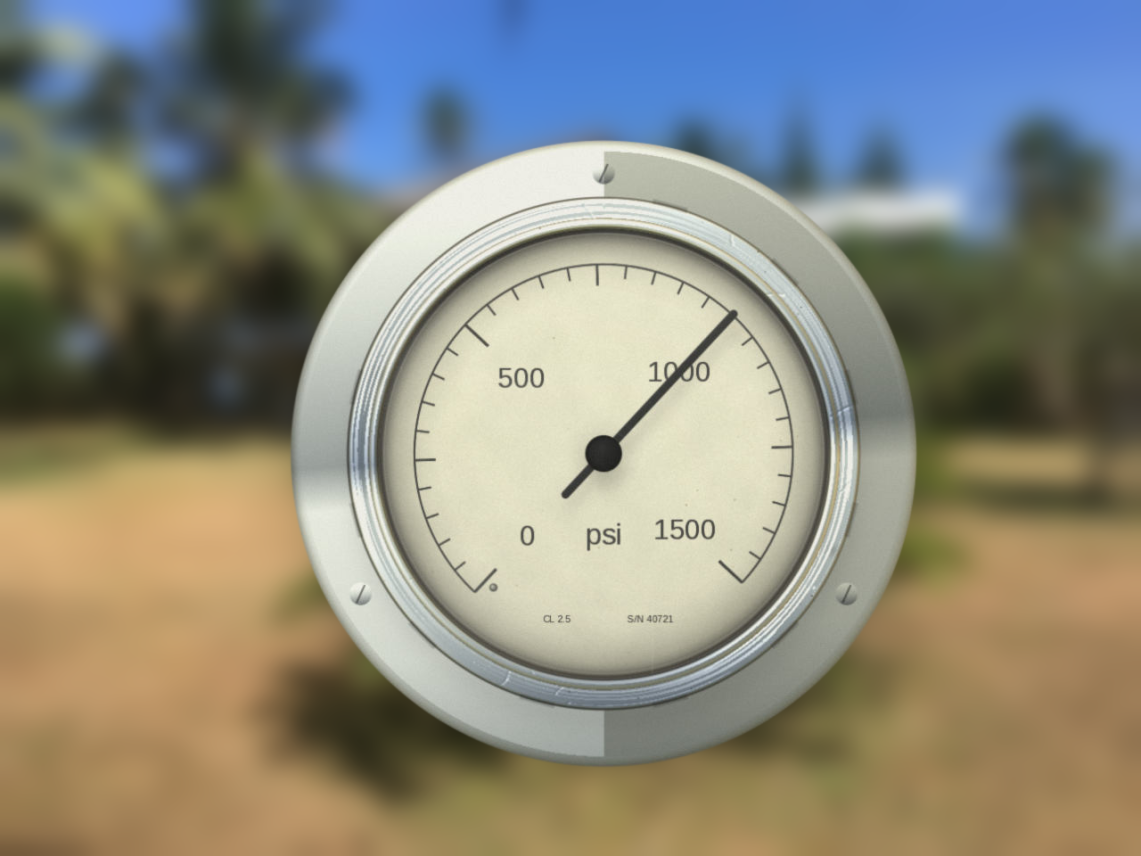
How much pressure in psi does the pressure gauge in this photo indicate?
1000 psi
